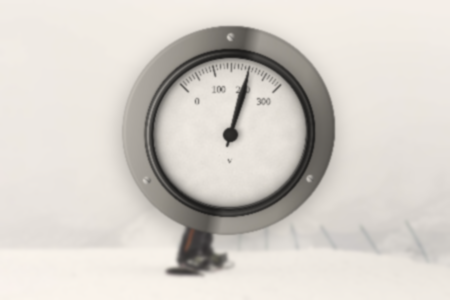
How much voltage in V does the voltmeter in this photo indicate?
200 V
